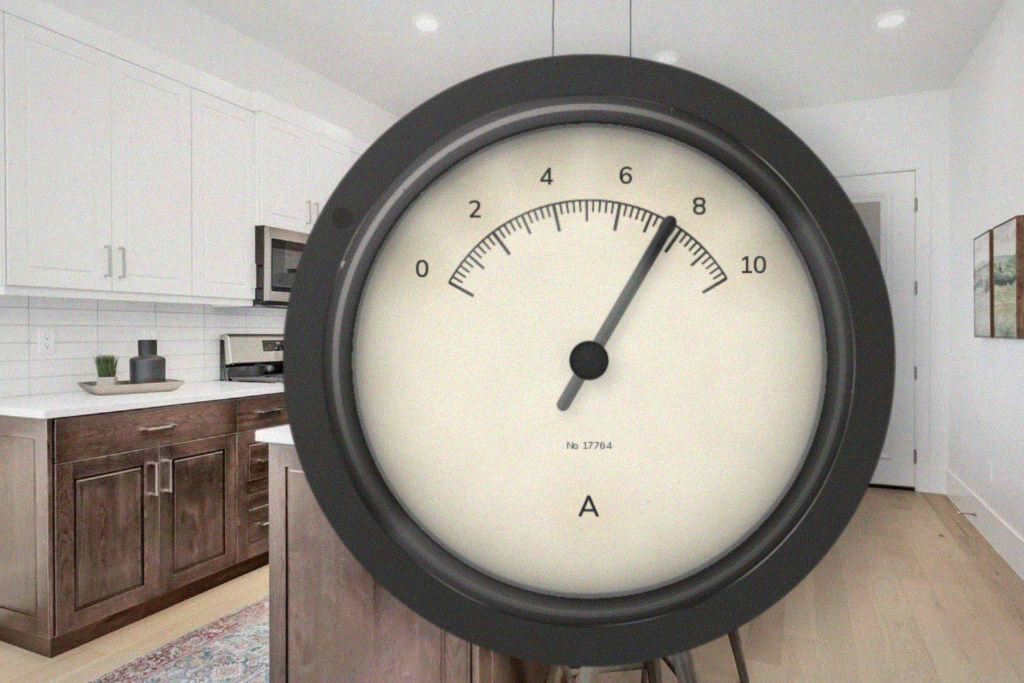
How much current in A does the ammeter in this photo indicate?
7.6 A
